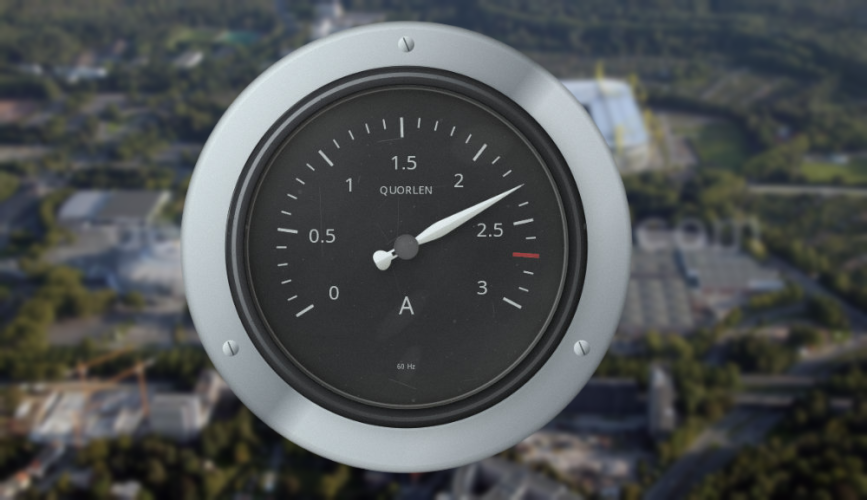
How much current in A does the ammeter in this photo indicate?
2.3 A
